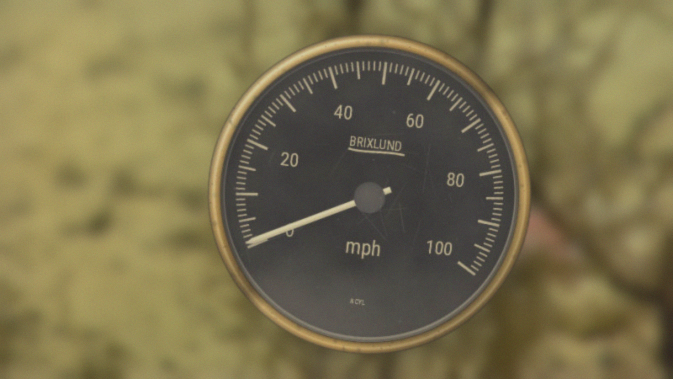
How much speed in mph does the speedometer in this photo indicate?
1 mph
